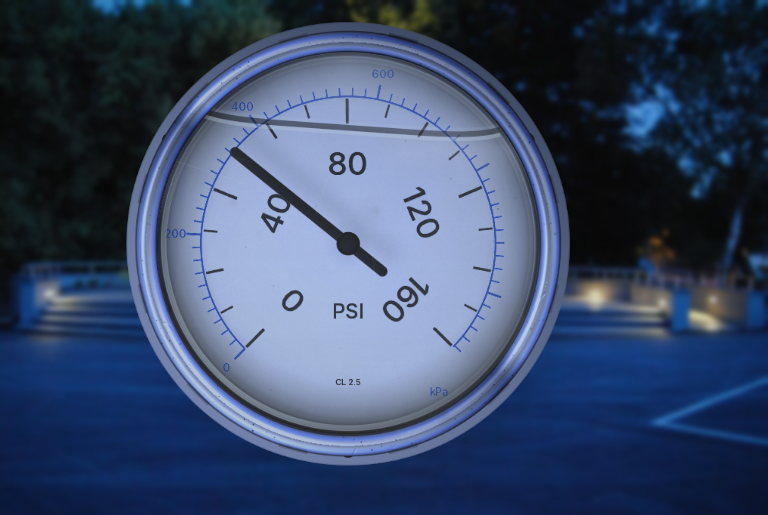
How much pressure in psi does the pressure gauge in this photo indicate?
50 psi
